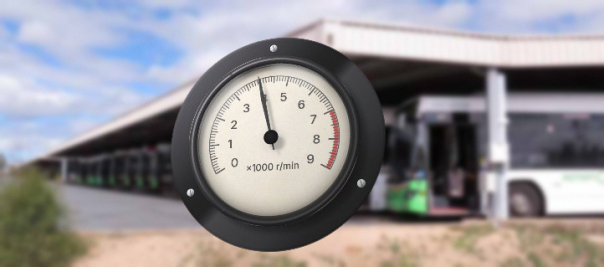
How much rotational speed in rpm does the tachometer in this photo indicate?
4000 rpm
